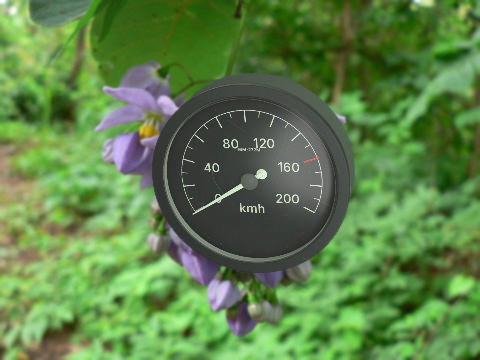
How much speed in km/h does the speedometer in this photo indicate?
0 km/h
